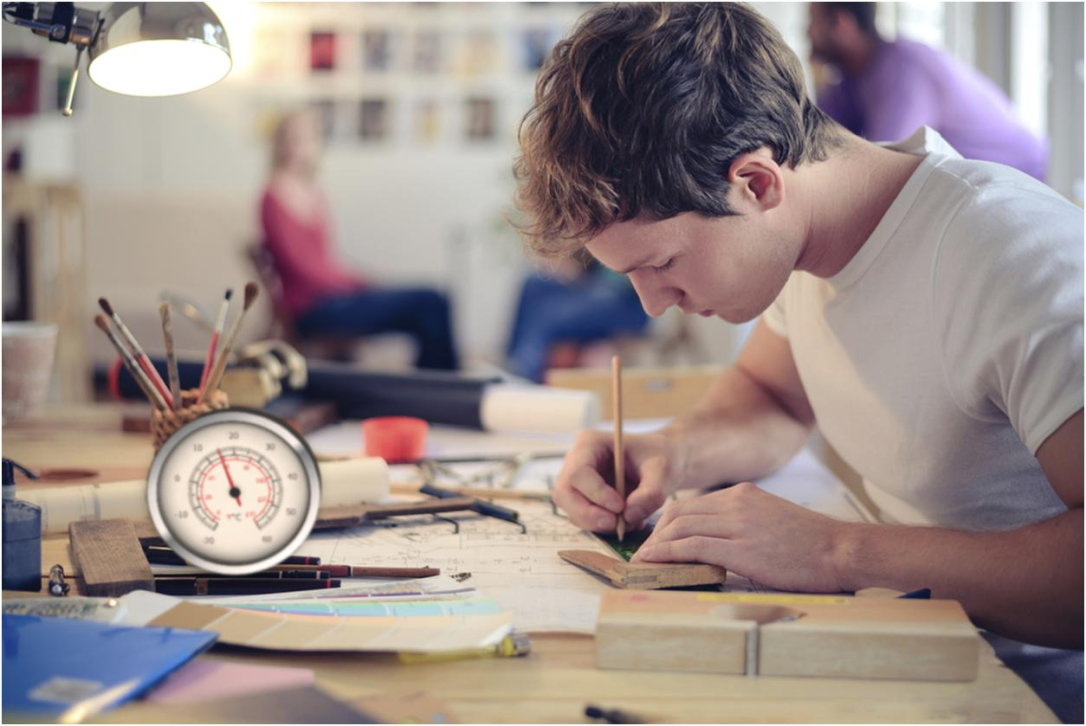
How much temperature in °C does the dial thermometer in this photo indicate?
15 °C
